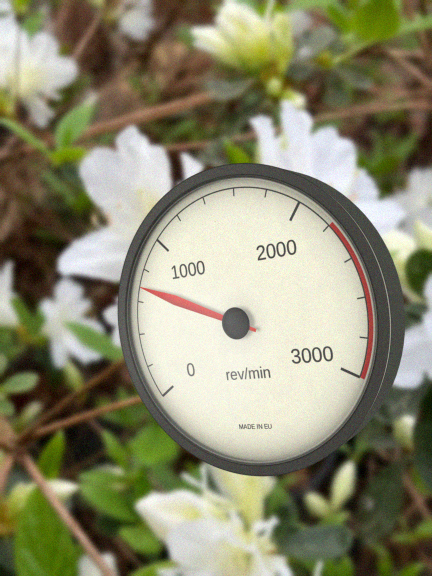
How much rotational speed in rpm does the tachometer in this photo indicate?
700 rpm
